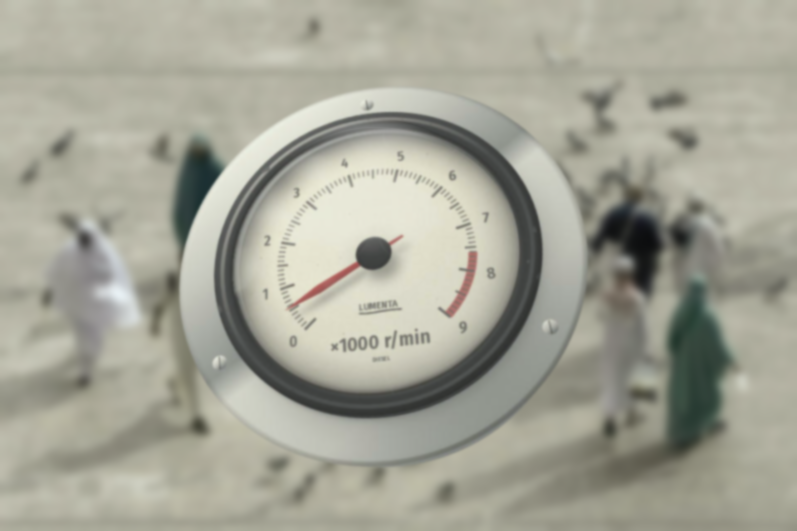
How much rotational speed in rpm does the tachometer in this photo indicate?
500 rpm
